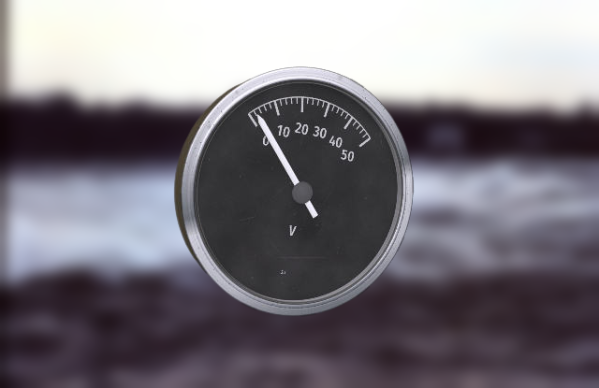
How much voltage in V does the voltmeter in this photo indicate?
2 V
